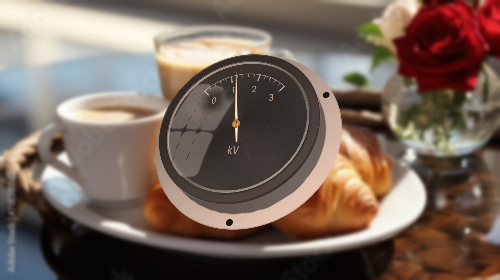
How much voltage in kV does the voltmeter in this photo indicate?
1.2 kV
